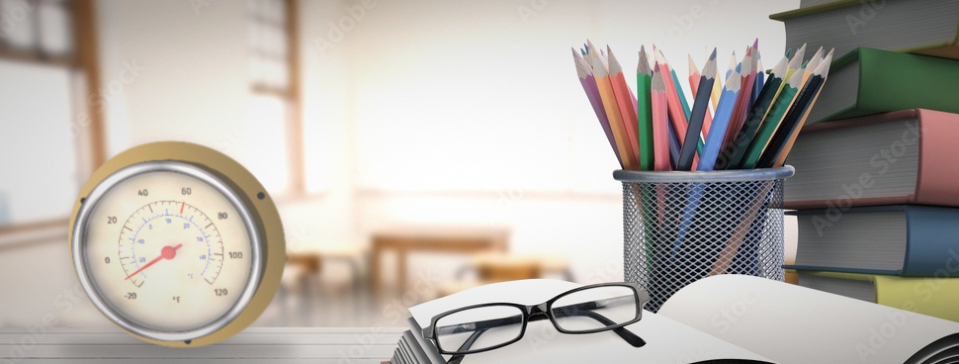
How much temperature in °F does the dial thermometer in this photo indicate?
-12 °F
